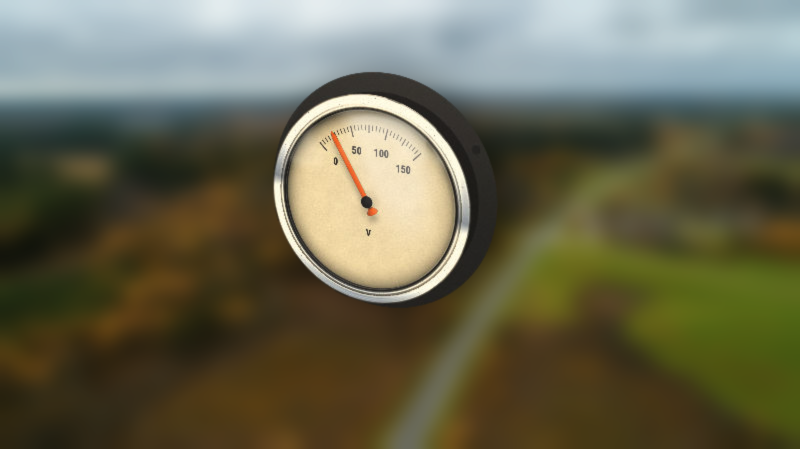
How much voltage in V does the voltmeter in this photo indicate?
25 V
